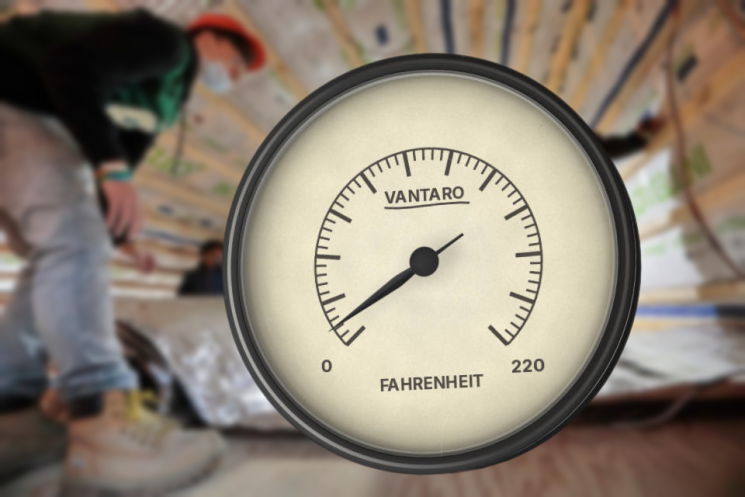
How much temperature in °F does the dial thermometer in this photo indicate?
8 °F
